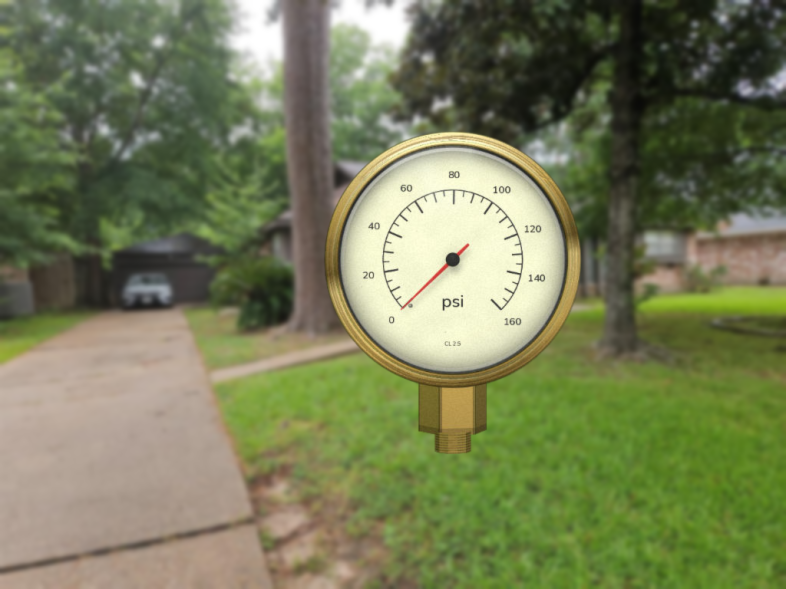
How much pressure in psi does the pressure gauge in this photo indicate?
0 psi
